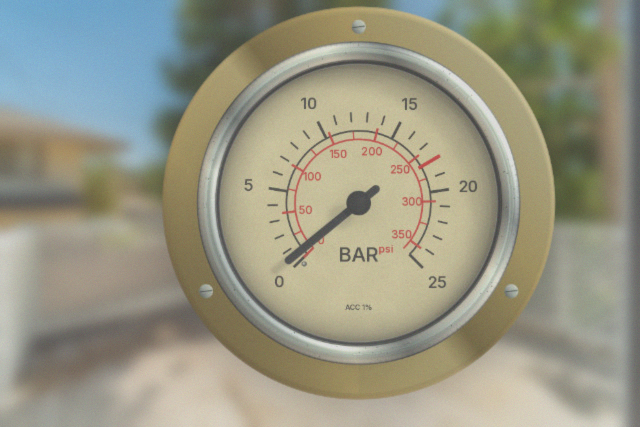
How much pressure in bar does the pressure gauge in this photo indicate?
0.5 bar
